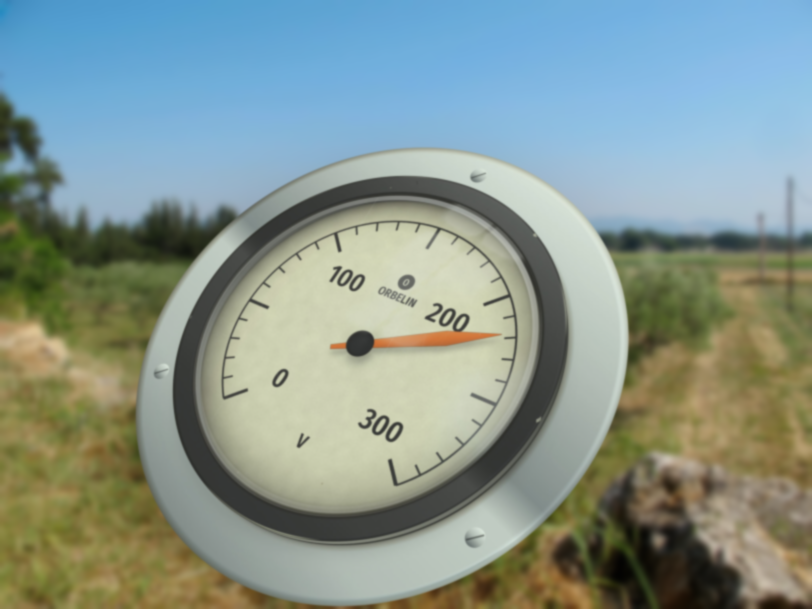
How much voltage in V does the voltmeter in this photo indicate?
220 V
